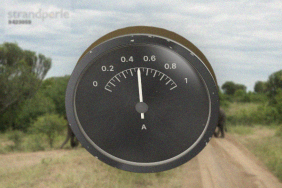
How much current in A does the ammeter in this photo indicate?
0.5 A
